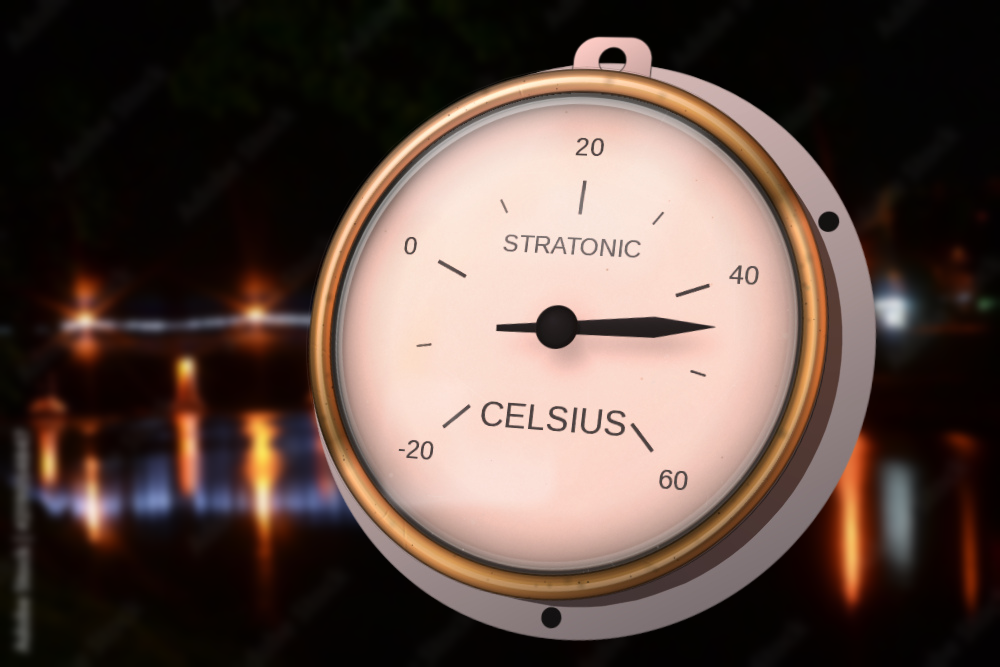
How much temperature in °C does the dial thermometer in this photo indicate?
45 °C
